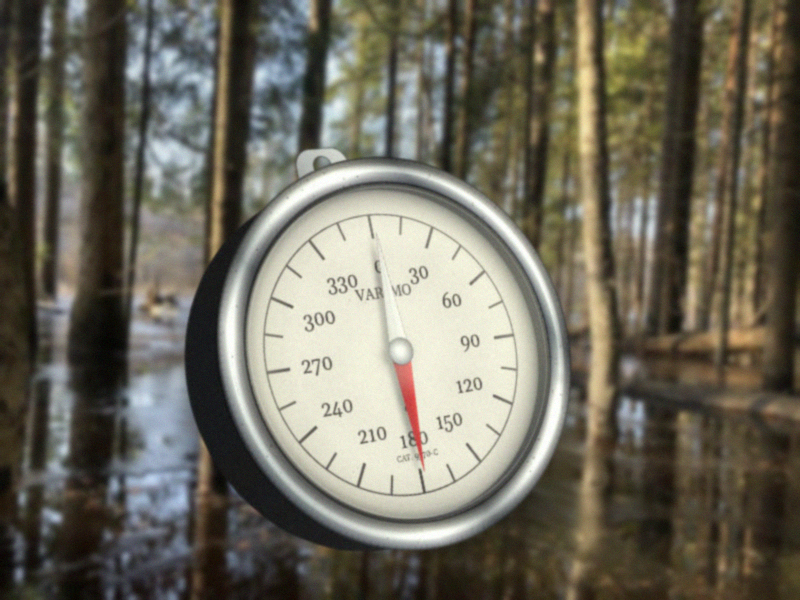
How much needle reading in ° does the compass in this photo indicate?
180 °
